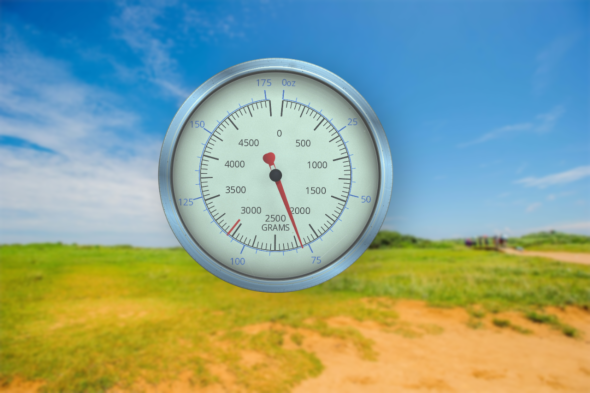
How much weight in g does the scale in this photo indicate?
2200 g
